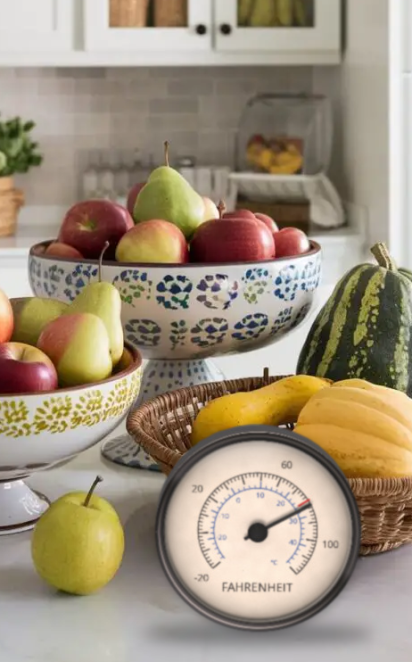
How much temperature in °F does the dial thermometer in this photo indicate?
80 °F
